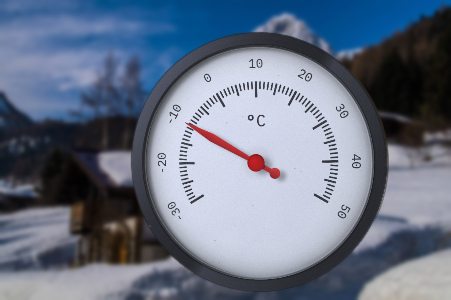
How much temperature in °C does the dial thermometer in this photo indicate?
-10 °C
